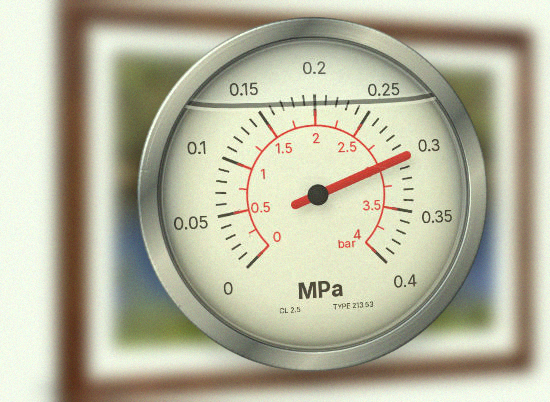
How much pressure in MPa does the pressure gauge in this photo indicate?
0.3 MPa
